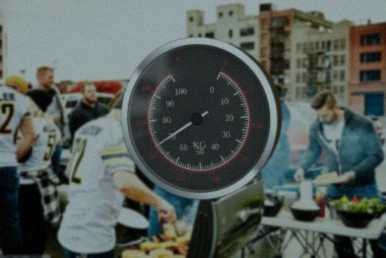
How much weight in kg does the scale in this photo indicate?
70 kg
